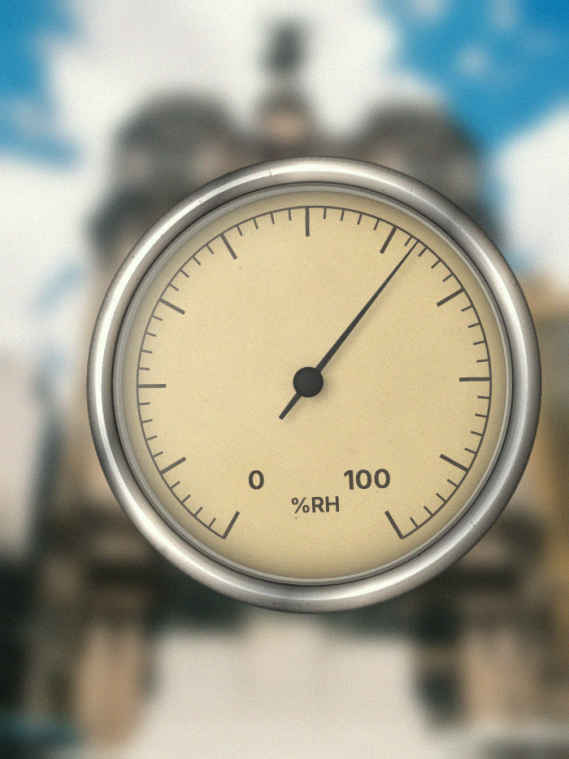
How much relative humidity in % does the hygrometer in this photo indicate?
63 %
